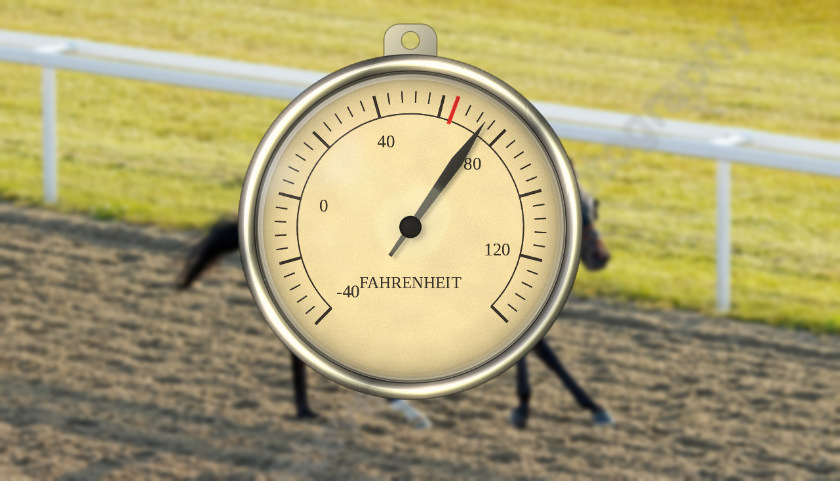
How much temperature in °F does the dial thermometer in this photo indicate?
74 °F
